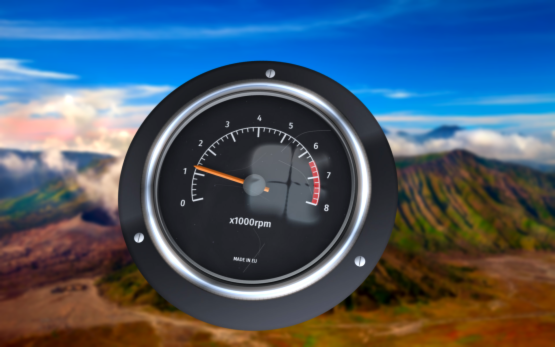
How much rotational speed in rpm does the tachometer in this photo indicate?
1200 rpm
